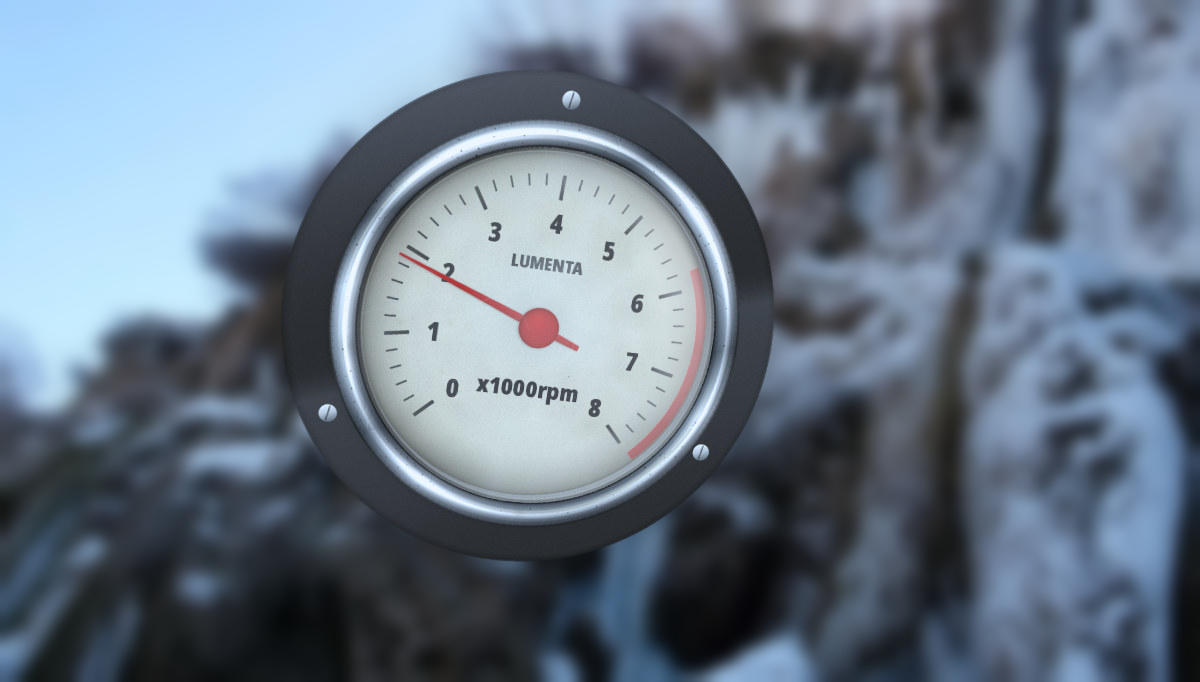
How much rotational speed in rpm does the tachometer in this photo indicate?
1900 rpm
